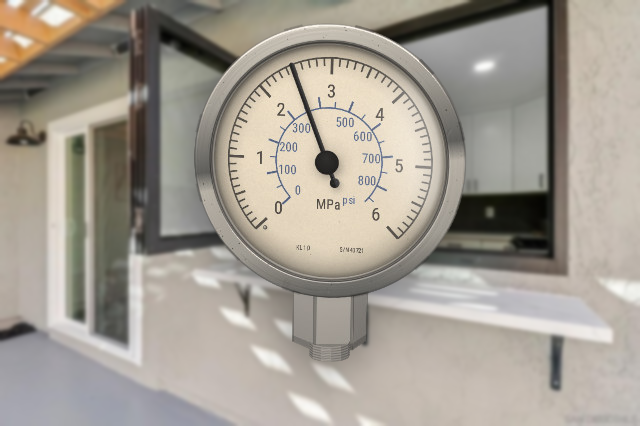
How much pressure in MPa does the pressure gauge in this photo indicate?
2.5 MPa
